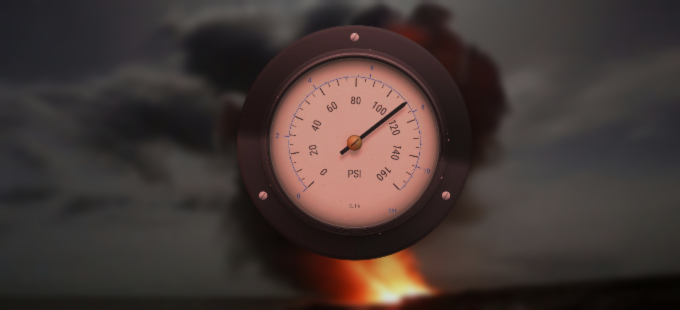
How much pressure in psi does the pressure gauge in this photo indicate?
110 psi
